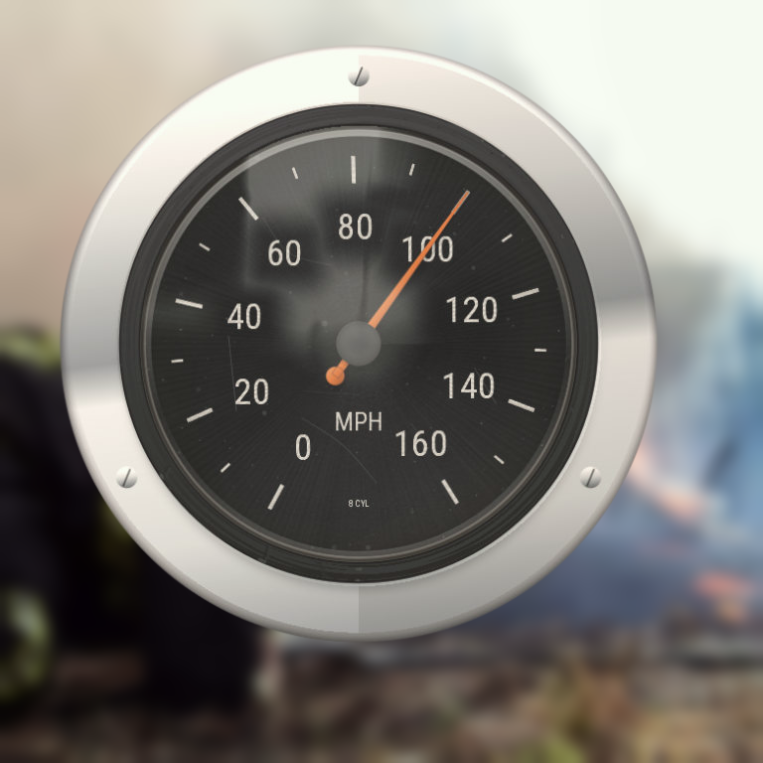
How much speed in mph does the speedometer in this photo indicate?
100 mph
